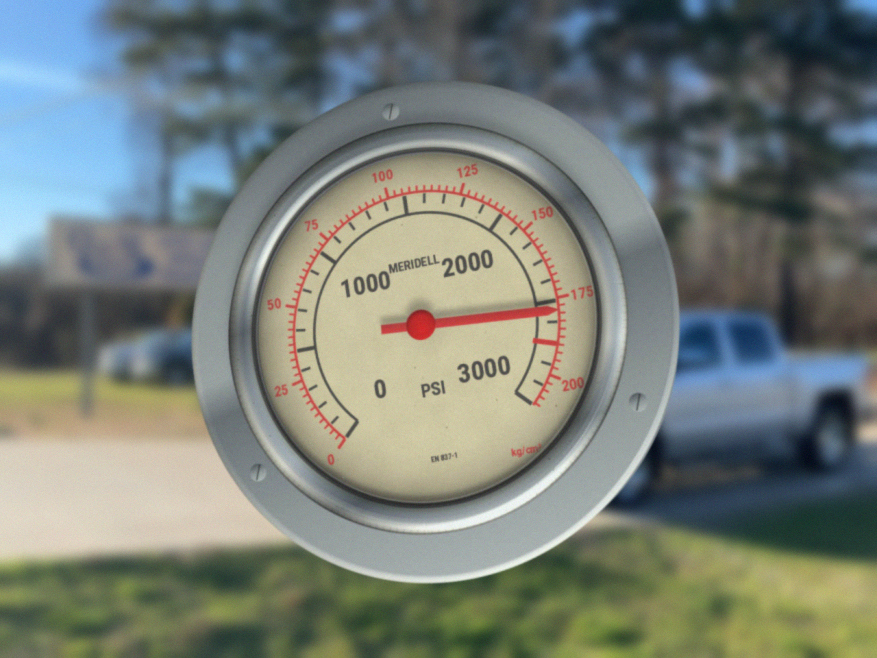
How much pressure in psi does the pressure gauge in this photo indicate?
2550 psi
